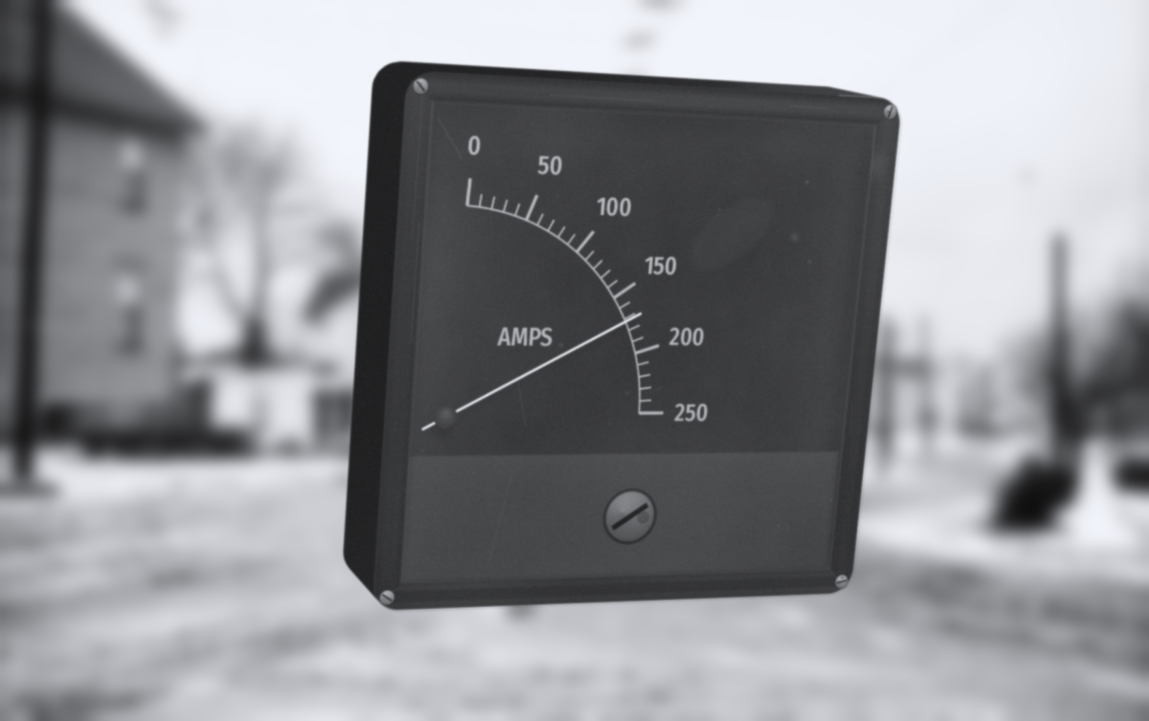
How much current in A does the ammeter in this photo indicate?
170 A
